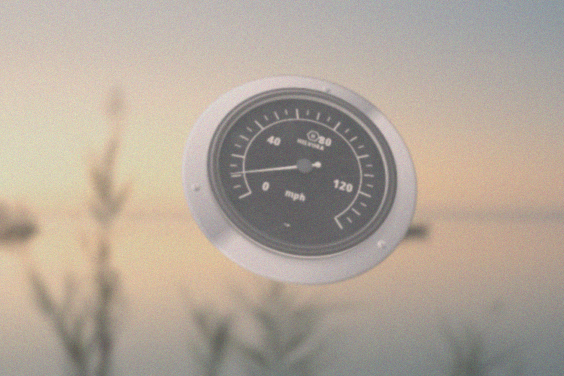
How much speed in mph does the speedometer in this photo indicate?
10 mph
